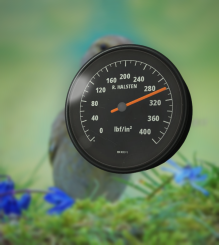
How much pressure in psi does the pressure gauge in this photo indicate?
300 psi
